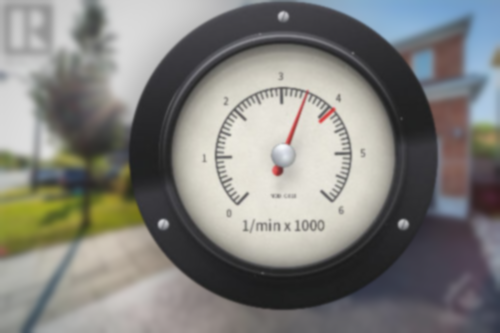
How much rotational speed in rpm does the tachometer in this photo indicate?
3500 rpm
